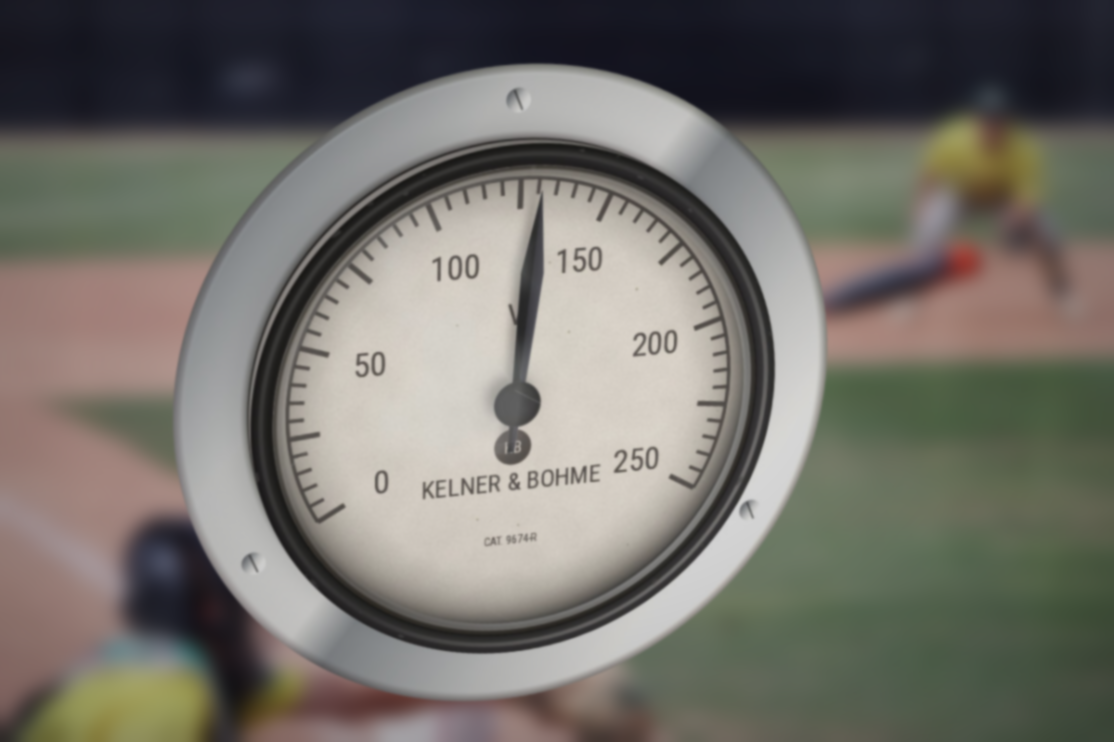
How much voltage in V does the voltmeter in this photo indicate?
130 V
